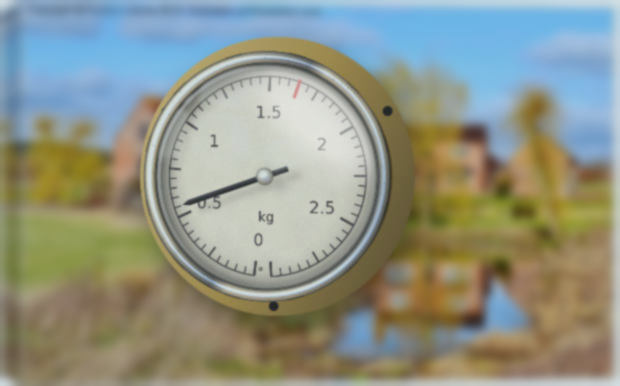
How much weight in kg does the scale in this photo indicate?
0.55 kg
